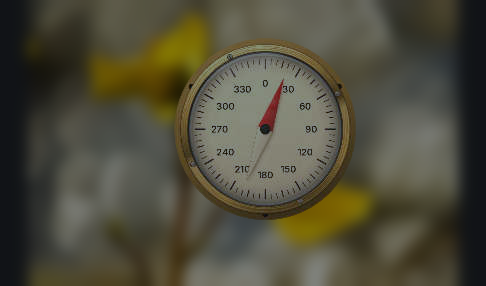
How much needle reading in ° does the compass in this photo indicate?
20 °
